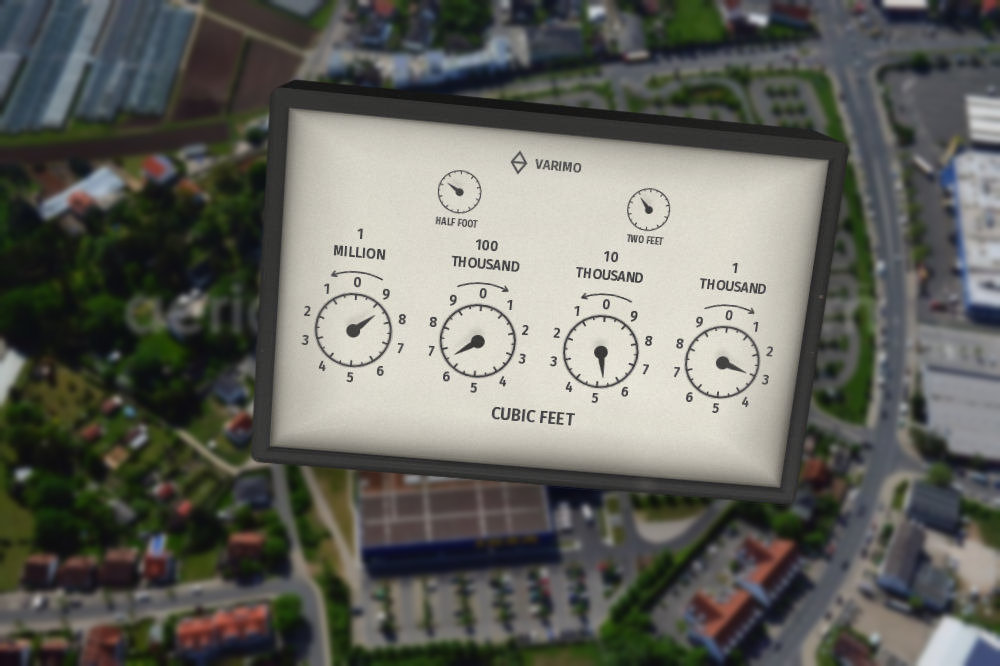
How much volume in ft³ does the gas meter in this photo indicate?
865300 ft³
